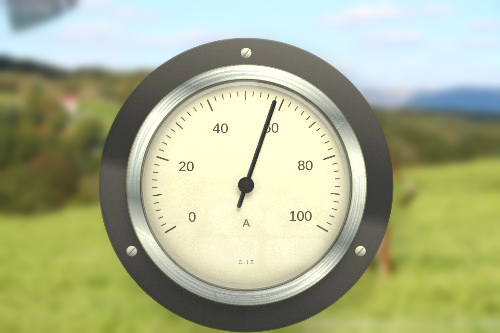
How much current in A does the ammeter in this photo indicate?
58 A
